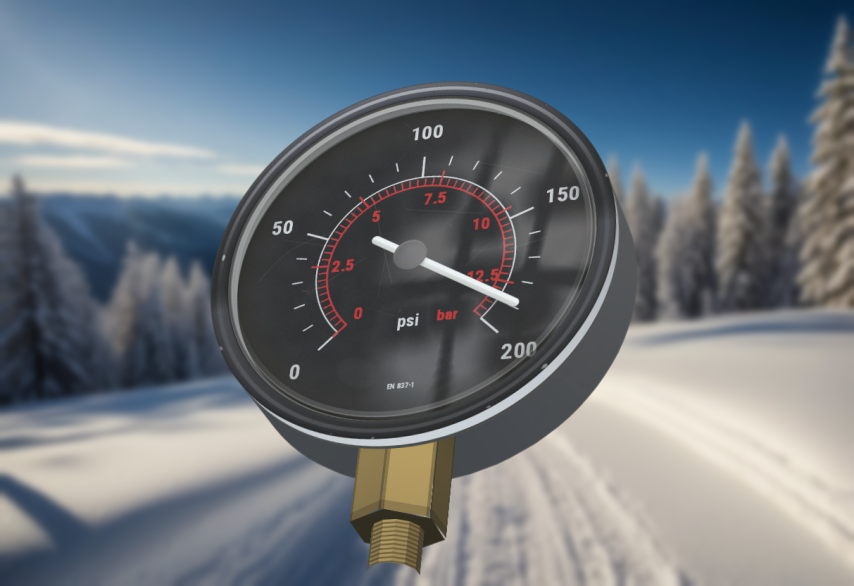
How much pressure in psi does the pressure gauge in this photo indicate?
190 psi
